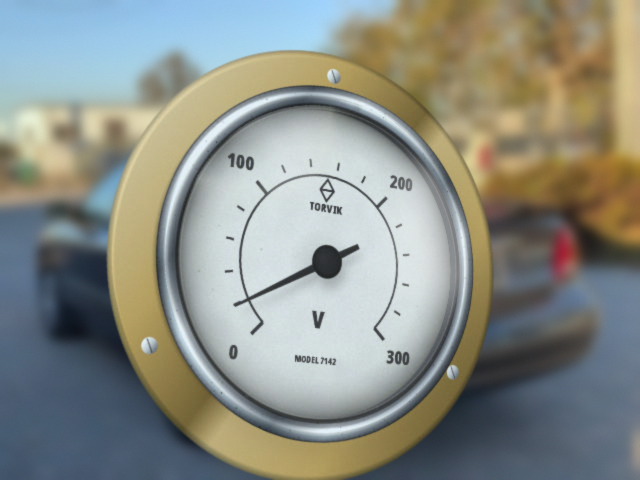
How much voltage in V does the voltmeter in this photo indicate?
20 V
